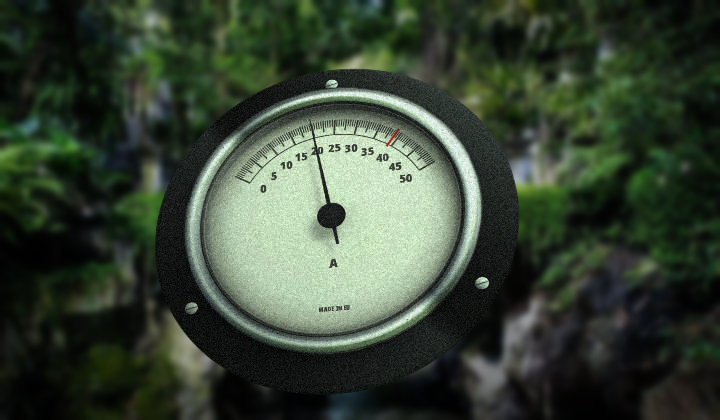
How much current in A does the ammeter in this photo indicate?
20 A
